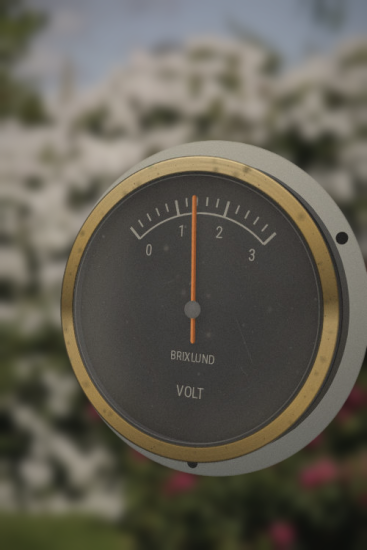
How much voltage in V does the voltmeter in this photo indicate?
1.4 V
